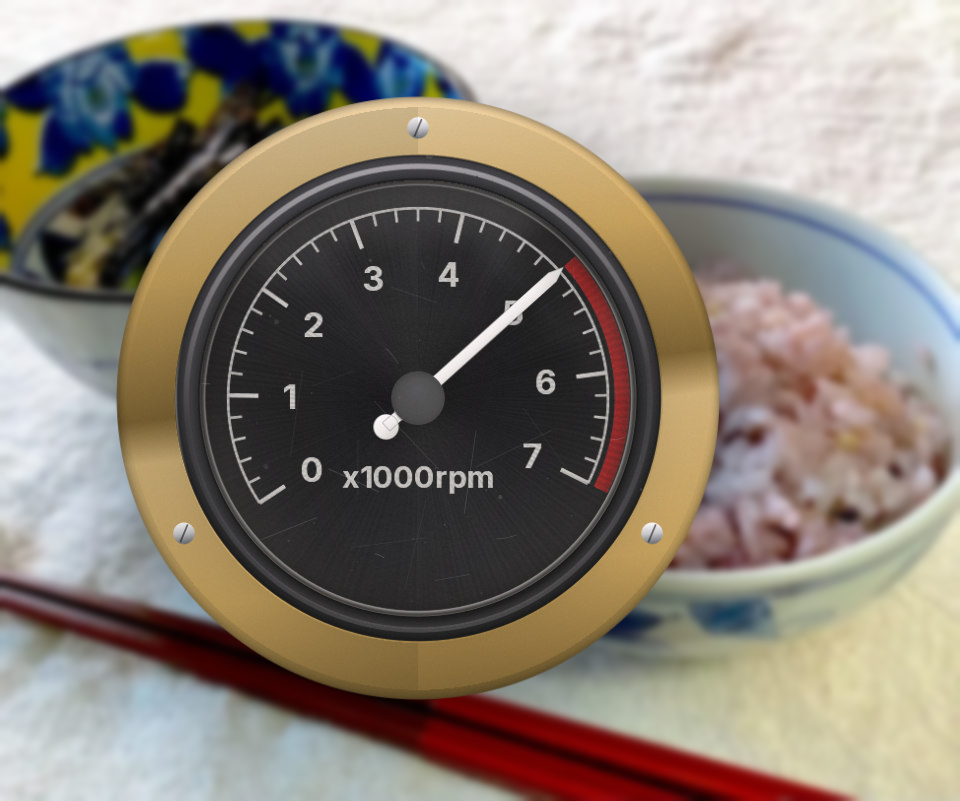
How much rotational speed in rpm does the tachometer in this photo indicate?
5000 rpm
